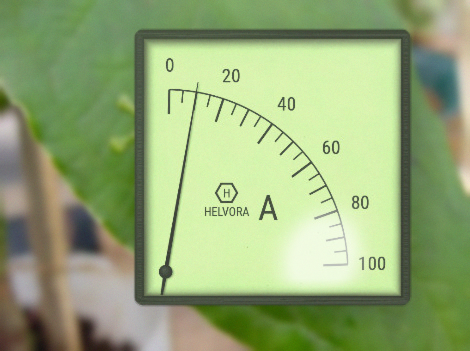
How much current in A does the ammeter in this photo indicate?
10 A
